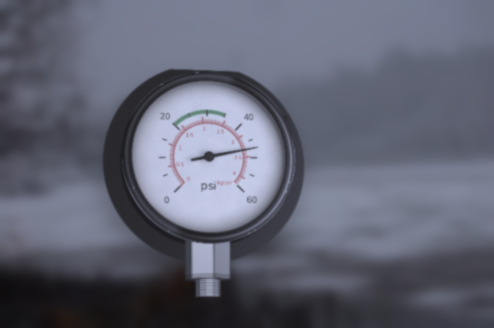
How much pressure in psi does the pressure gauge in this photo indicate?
47.5 psi
